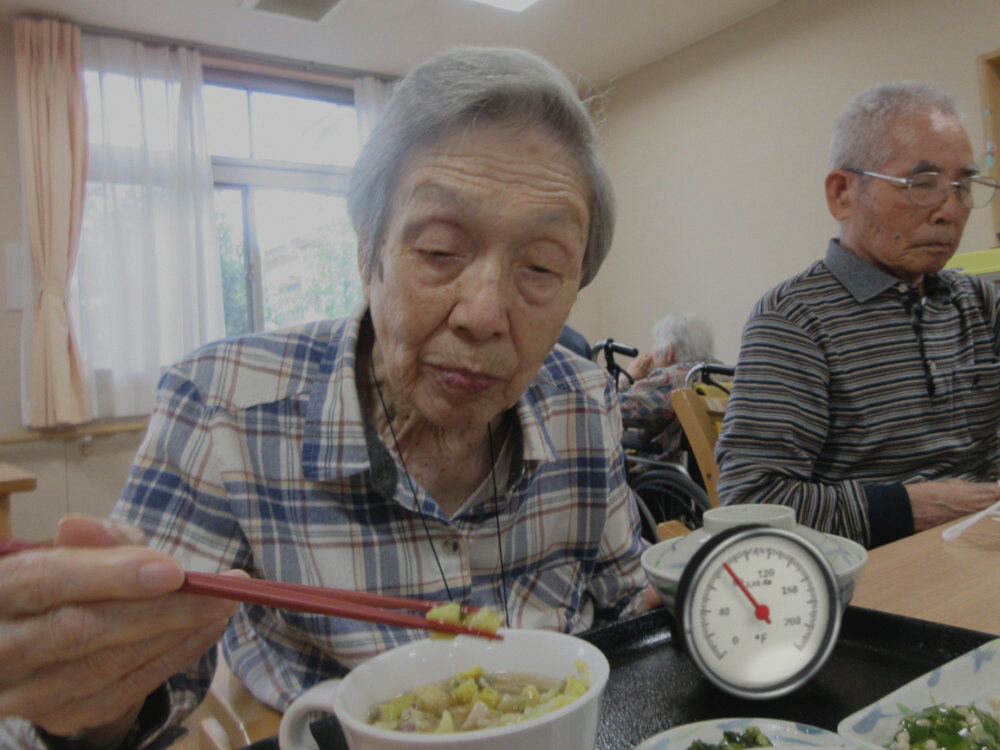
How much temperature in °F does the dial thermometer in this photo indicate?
80 °F
